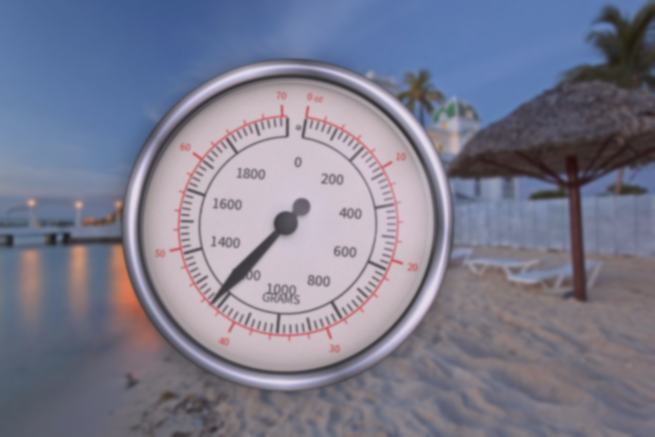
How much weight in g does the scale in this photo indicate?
1220 g
